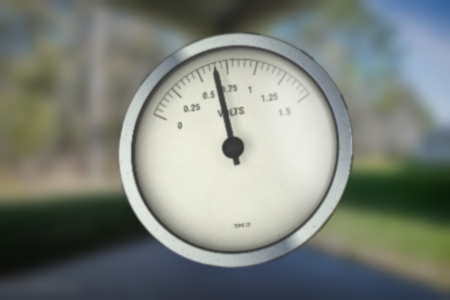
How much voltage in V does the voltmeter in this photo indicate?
0.65 V
